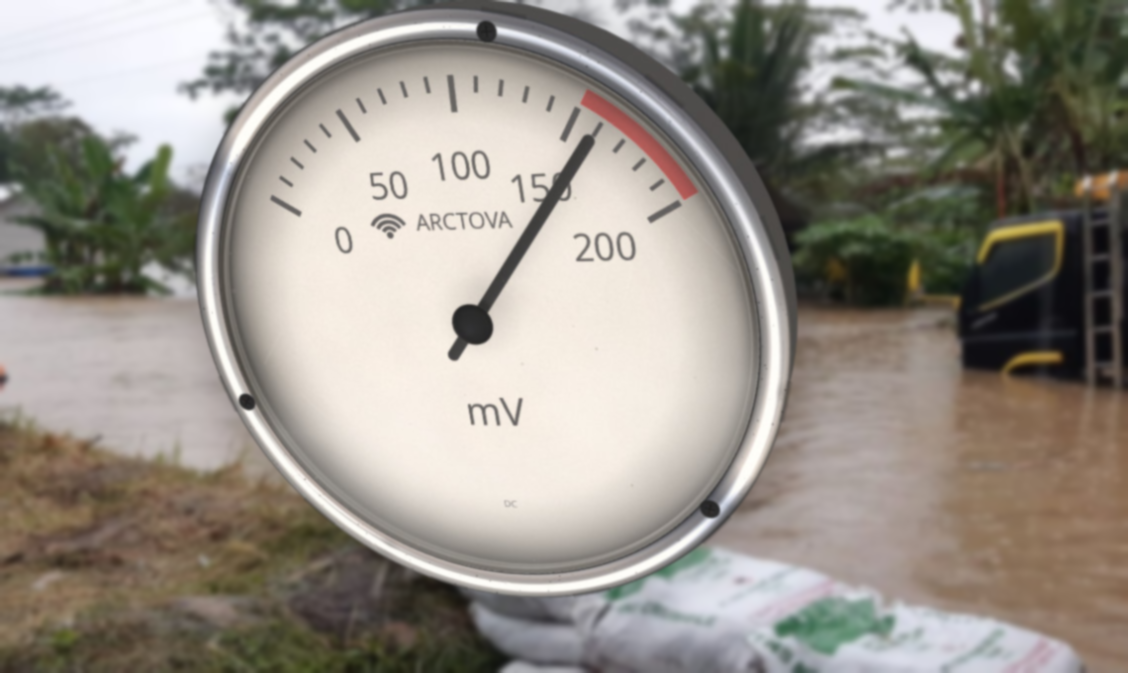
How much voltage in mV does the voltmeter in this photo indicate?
160 mV
